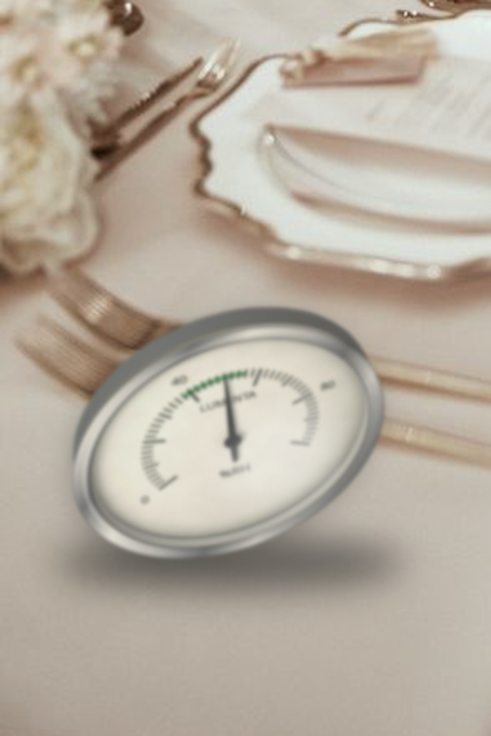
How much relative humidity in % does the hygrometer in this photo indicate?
50 %
